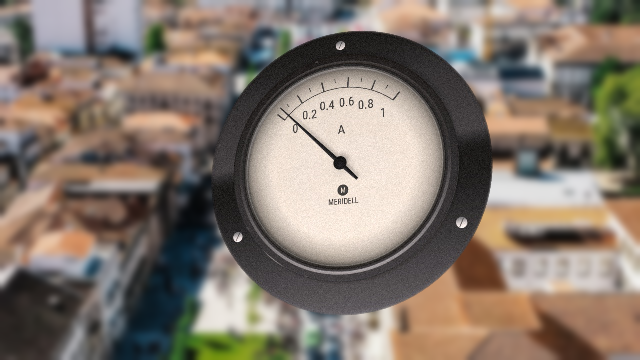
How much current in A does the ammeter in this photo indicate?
0.05 A
